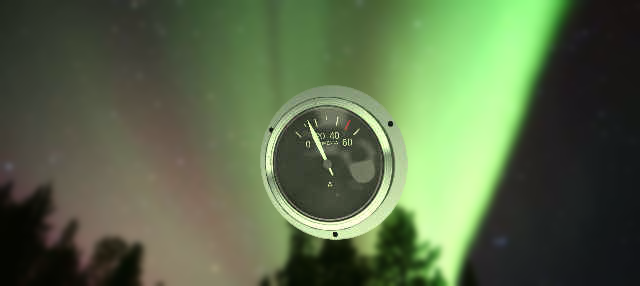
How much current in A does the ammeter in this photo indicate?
15 A
